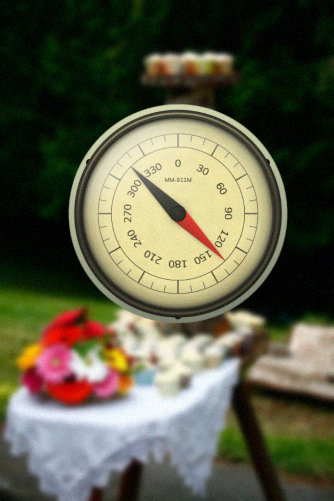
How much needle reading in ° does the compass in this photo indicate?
135 °
